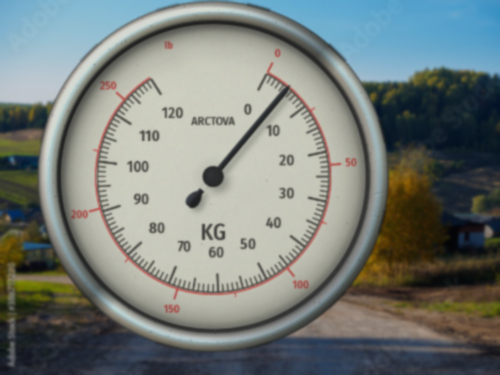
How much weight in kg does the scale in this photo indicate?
5 kg
